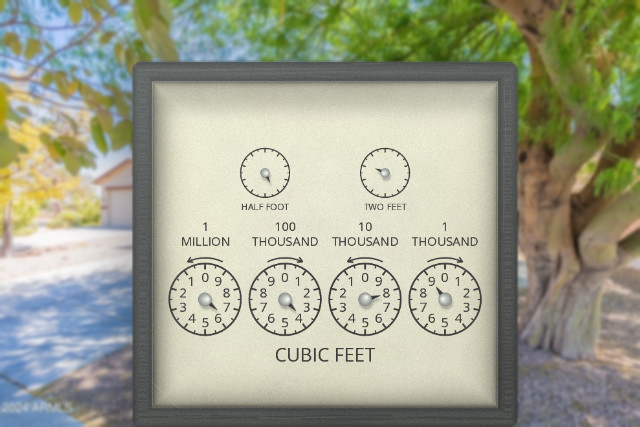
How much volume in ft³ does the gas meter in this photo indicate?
637900 ft³
